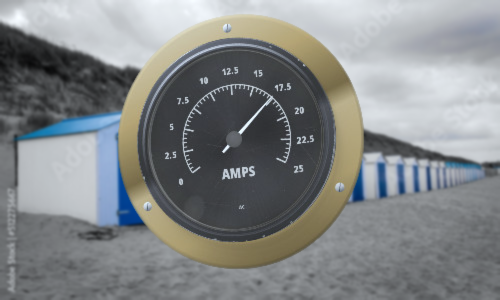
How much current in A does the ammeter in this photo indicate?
17.5 A
